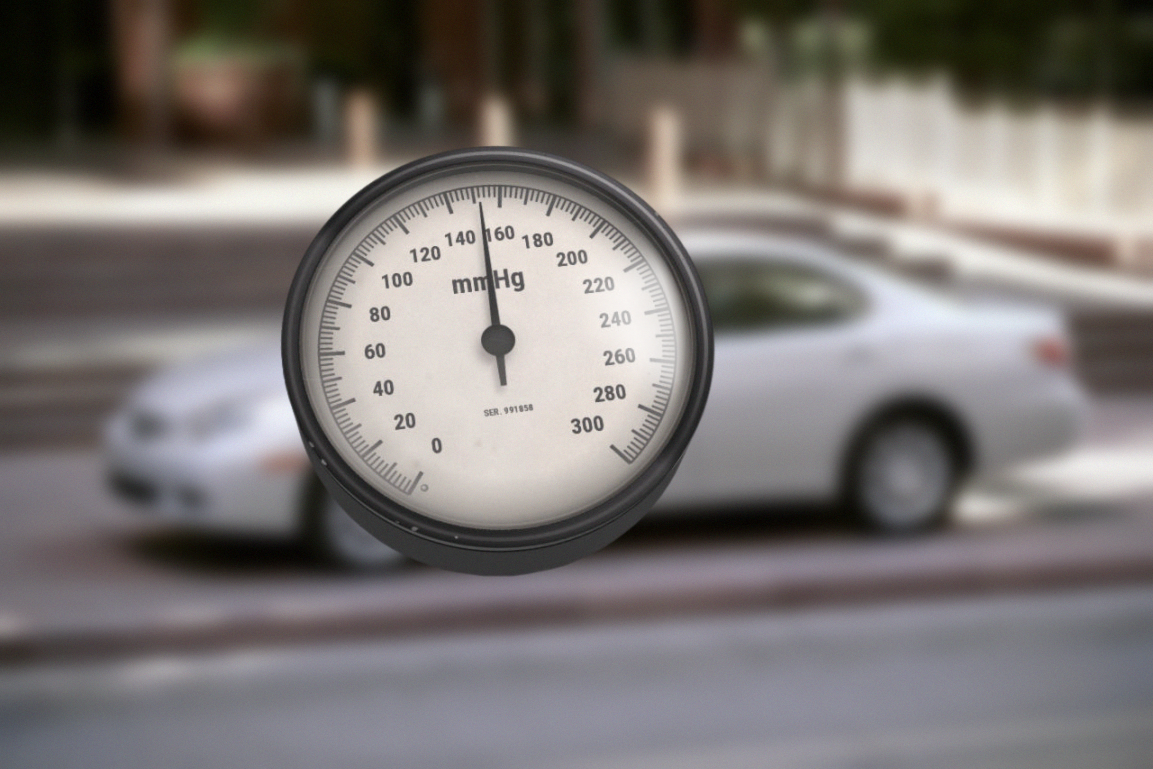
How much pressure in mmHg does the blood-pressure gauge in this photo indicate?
152 mmHg
